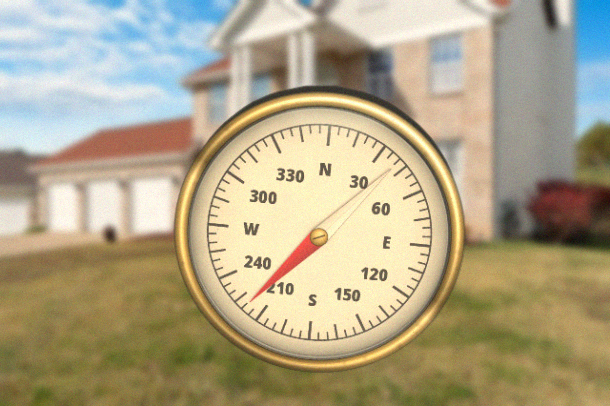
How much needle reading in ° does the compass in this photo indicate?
220 °
